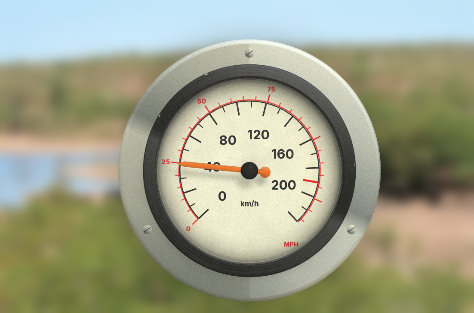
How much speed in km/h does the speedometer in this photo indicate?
40 km/h
